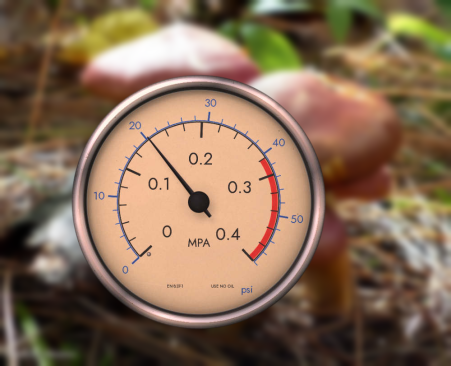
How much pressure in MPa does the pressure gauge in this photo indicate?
0.14 MPa
